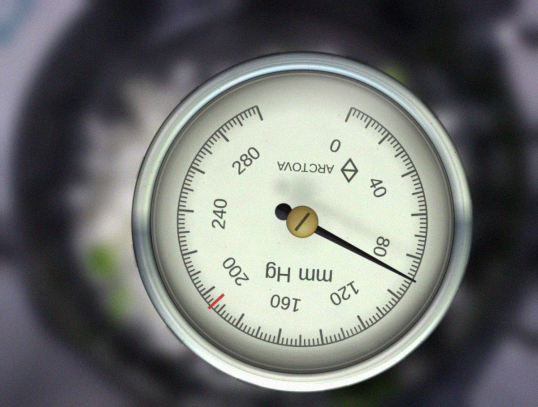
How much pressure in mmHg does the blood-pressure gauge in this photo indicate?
90 mmHg
